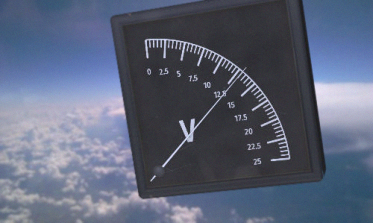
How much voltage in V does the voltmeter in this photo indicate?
13 V
